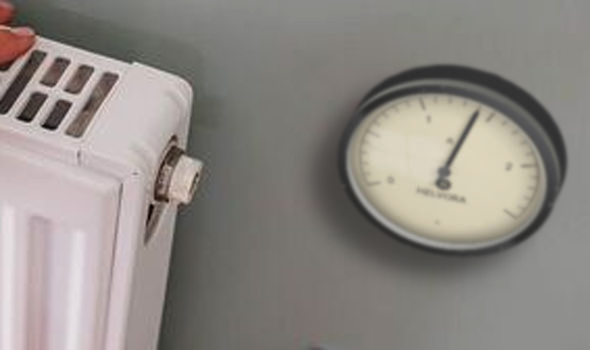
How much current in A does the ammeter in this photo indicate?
1.4 A
